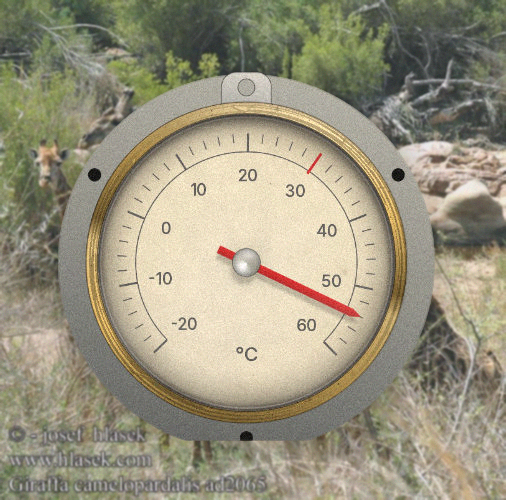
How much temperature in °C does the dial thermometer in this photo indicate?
54 °C
